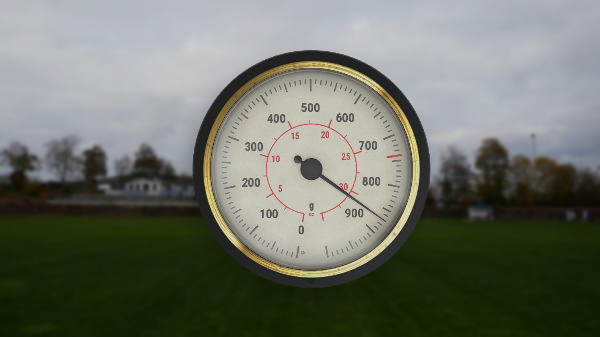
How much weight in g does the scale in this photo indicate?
870 g
